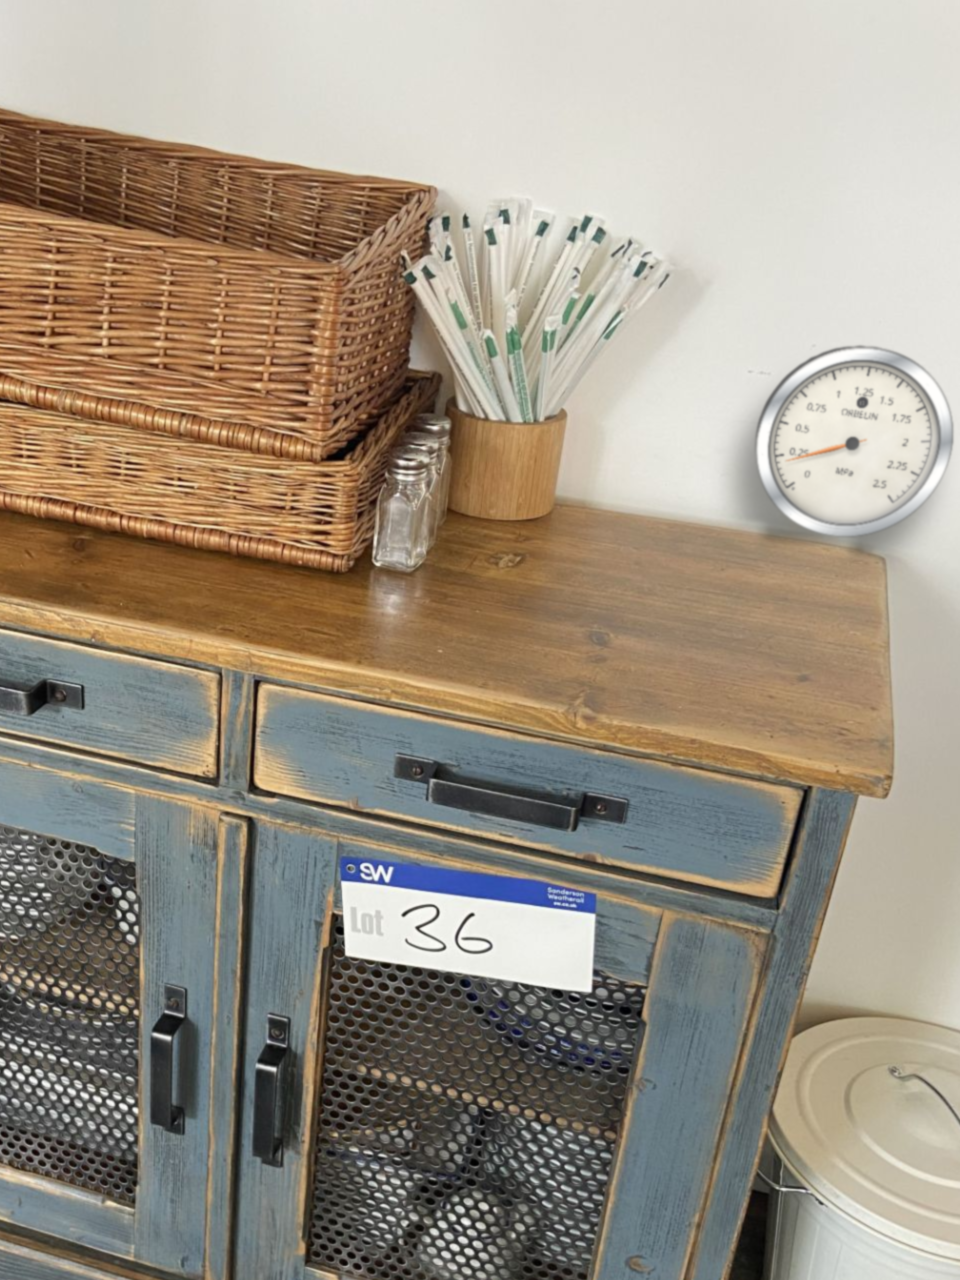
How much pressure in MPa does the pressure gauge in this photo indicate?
0.2 MPa
